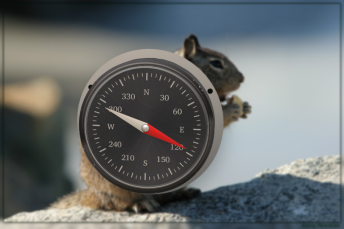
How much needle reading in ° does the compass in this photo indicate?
115 °
